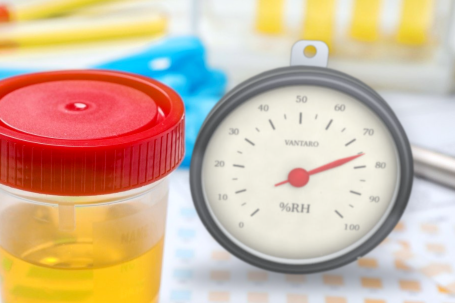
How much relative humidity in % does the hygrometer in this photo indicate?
75 %
